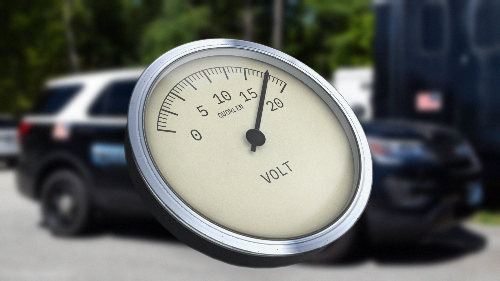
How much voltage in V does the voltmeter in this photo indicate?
17.5 V
